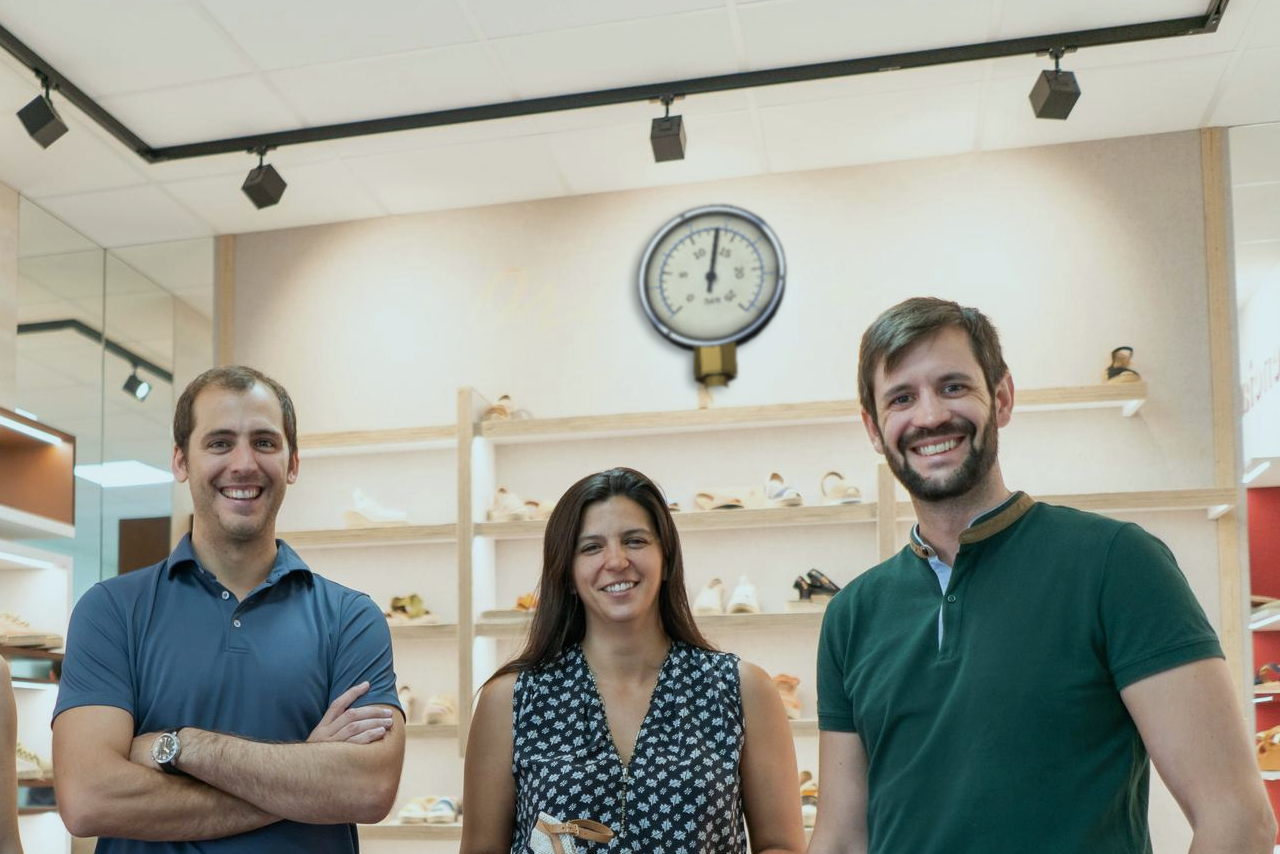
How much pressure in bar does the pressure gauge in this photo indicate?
13 bar
